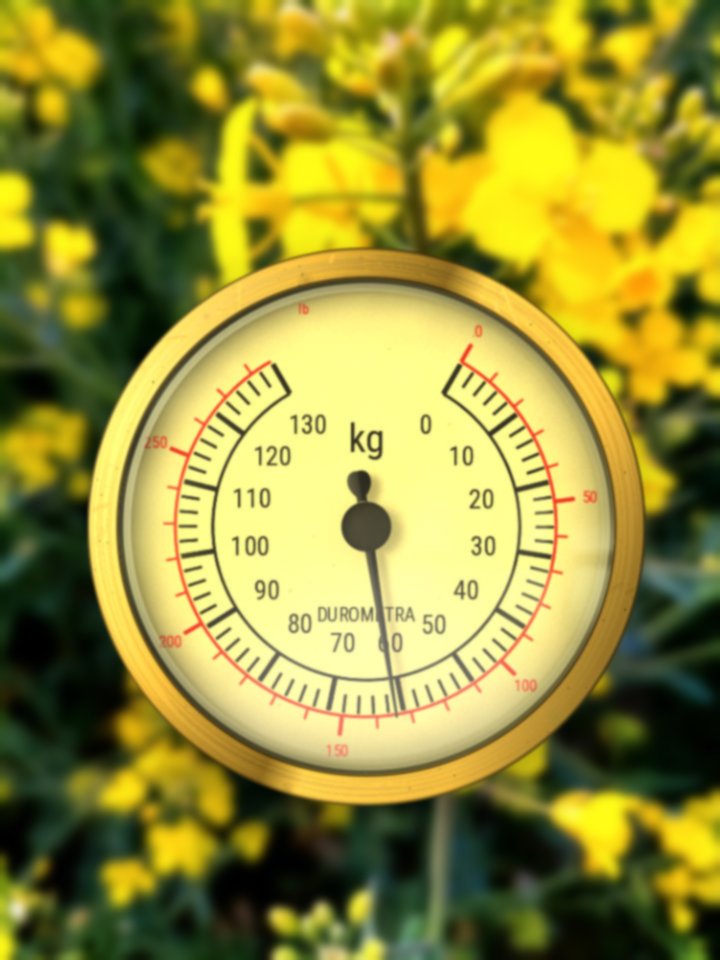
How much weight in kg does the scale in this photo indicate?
61 kg
